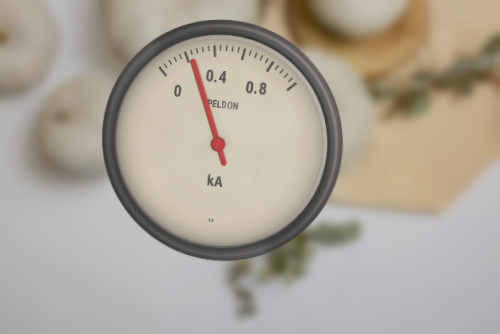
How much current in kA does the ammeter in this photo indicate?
0.24 kA
